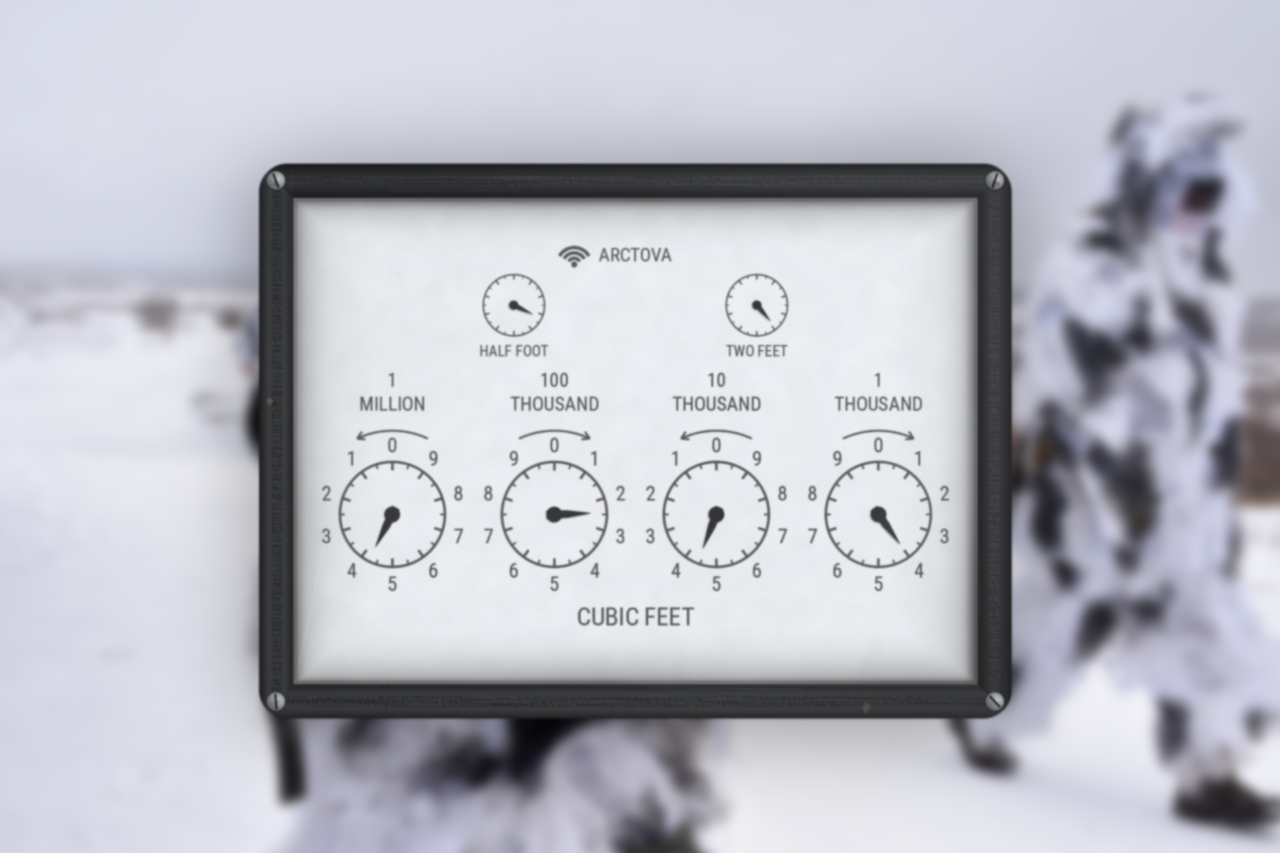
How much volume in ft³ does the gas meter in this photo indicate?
424400 ft³
